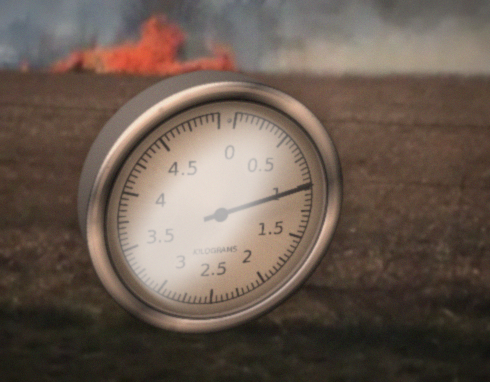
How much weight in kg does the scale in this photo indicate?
1 kg
